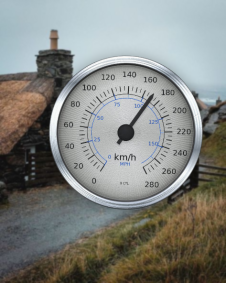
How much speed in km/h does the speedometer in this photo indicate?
170 km/h
